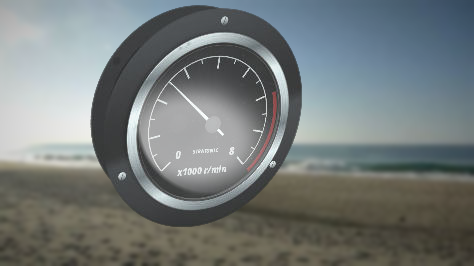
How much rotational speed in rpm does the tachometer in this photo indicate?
2500 rpm
